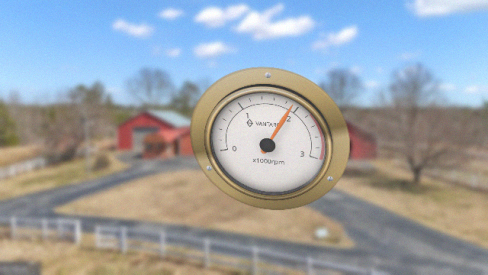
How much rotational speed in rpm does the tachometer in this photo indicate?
1900 rpm
